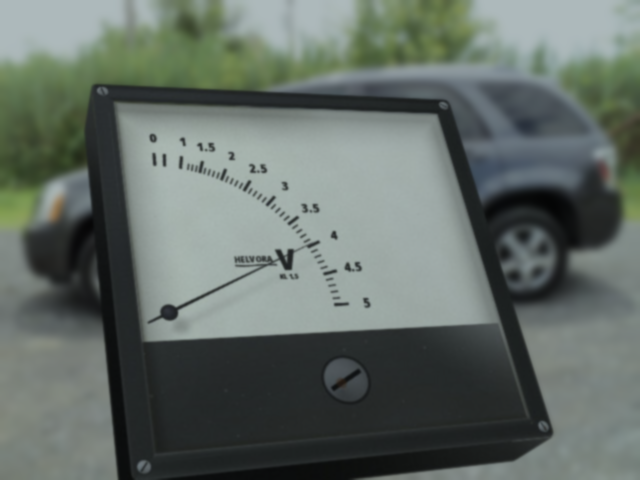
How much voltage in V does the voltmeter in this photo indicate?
4 V
